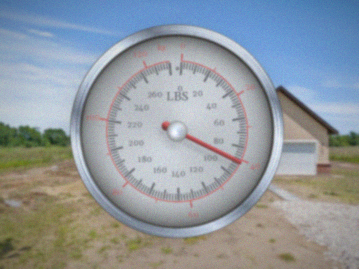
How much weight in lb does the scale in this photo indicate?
90 lb
